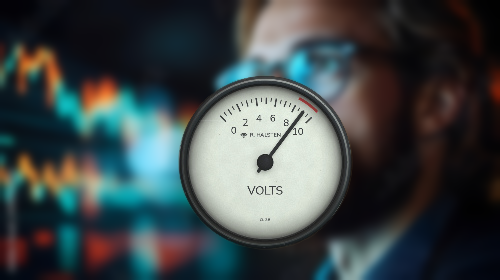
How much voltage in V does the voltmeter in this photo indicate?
9 V
